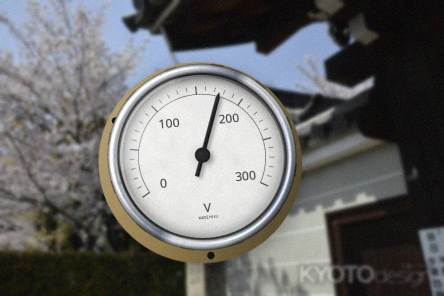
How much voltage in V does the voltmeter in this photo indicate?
175 V
